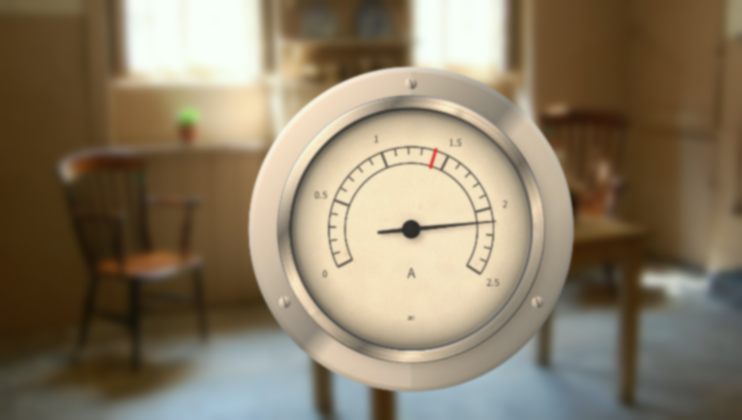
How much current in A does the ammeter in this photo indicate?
2.1 A
